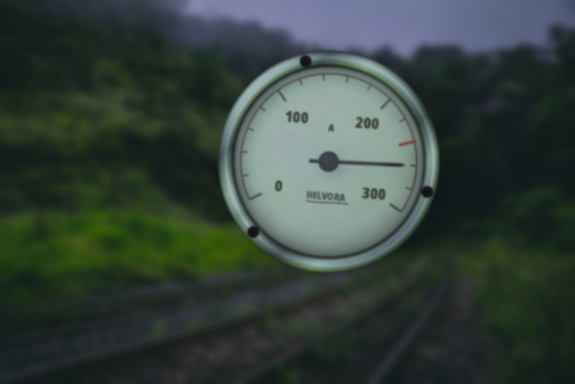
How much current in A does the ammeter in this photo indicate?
260 A
